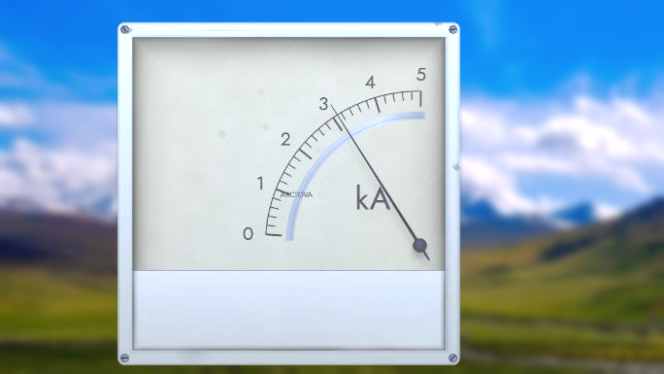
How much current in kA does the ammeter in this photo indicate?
3.1 kA
